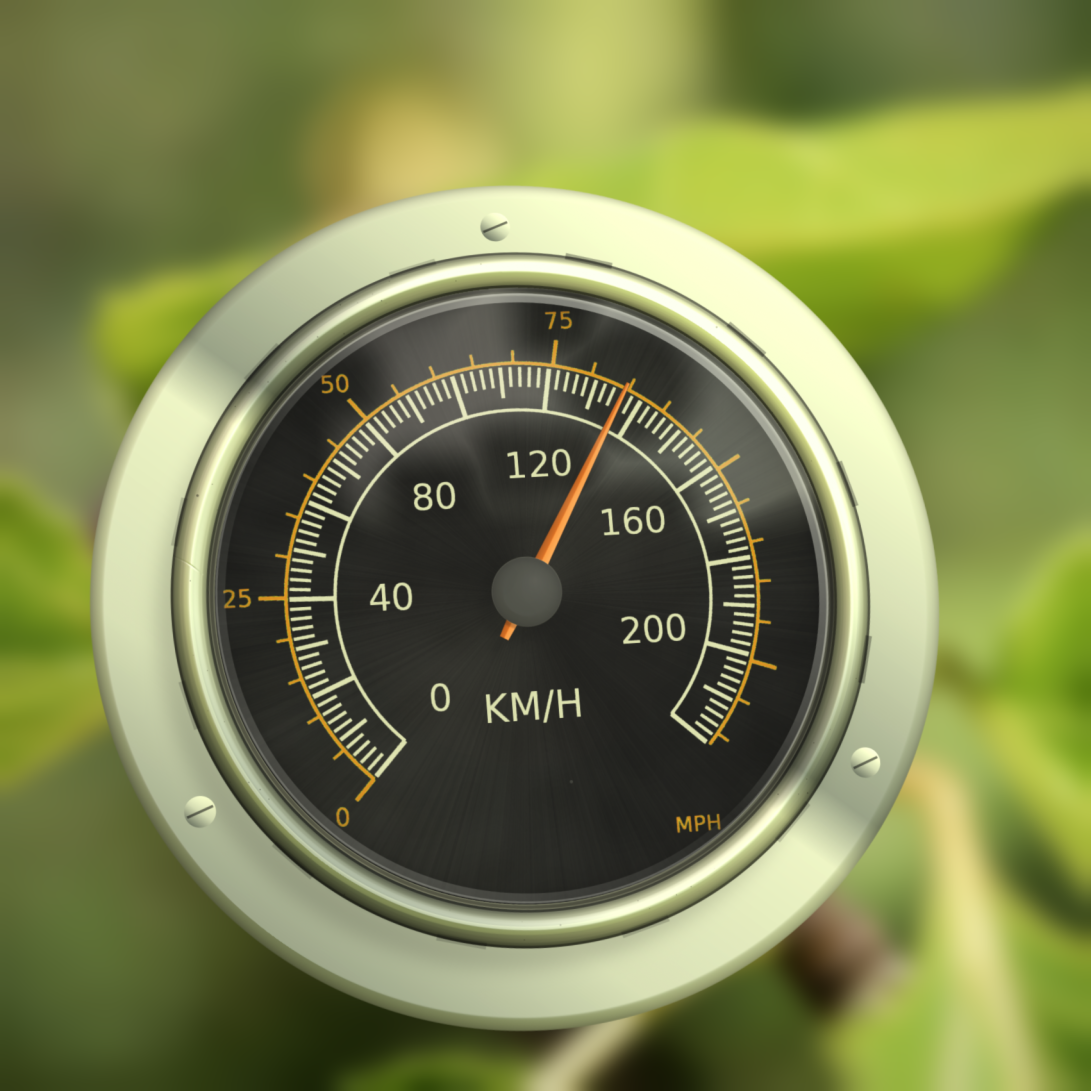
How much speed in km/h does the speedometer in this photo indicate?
136 km/h
